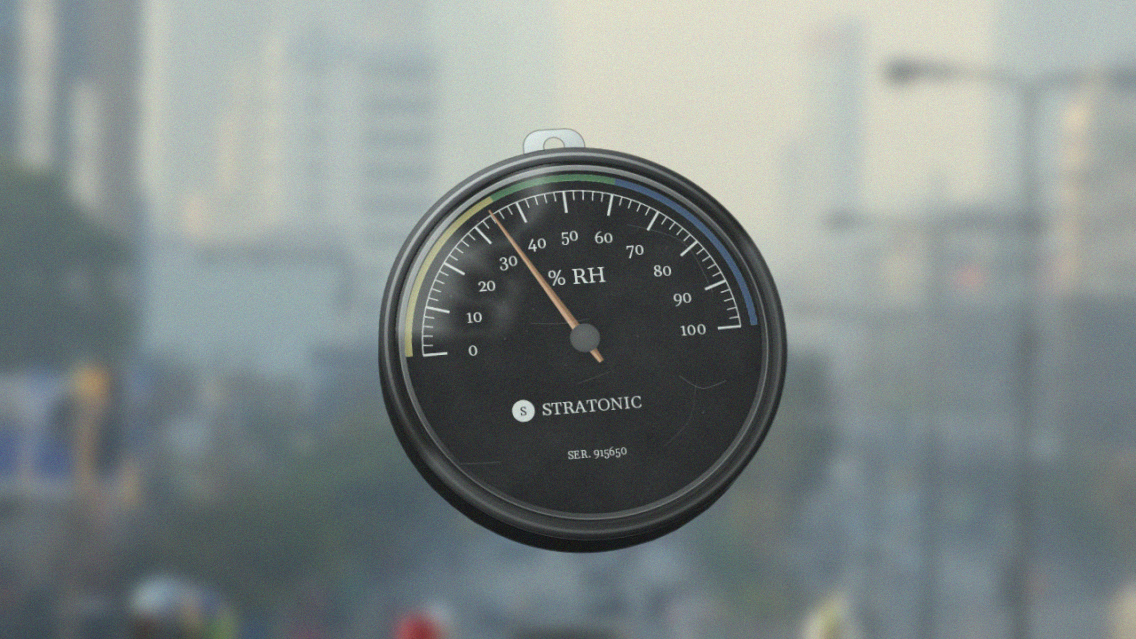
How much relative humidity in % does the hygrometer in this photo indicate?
34 %
